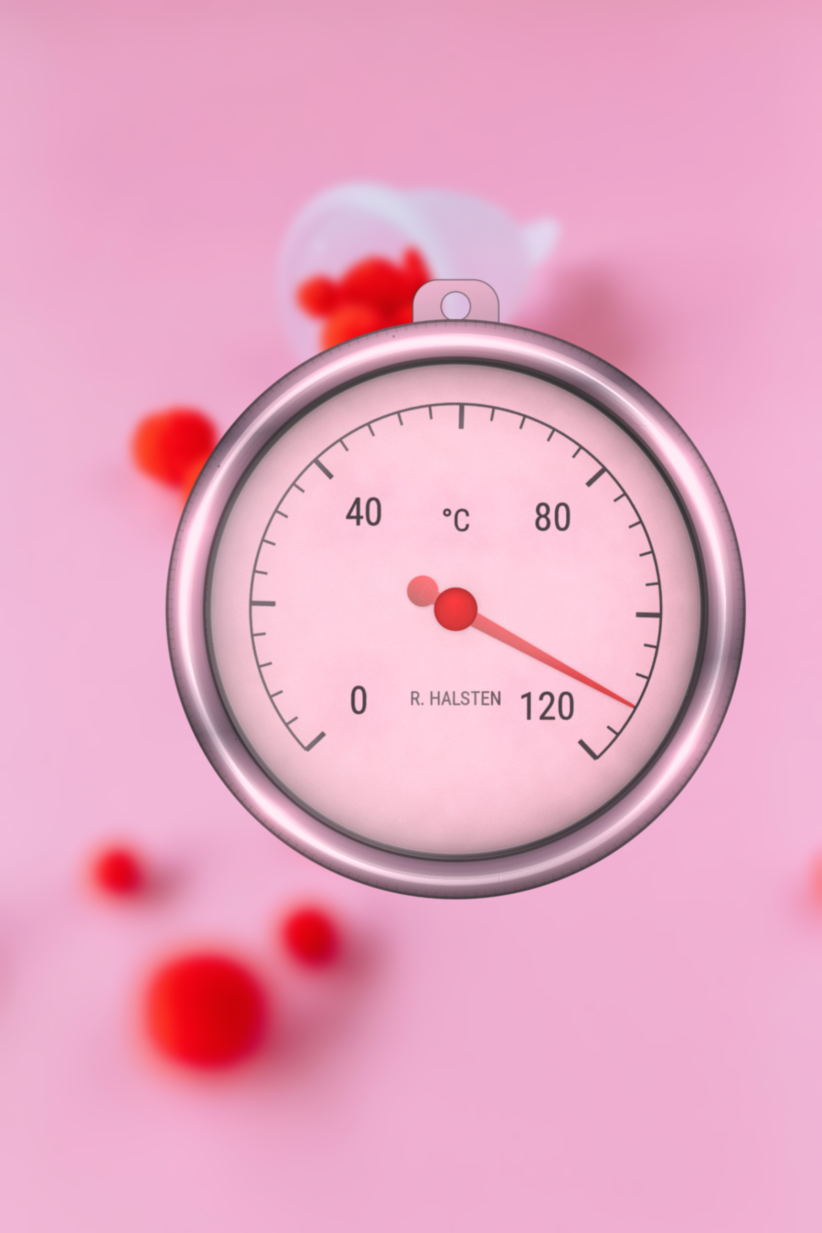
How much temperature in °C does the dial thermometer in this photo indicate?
112 °C
